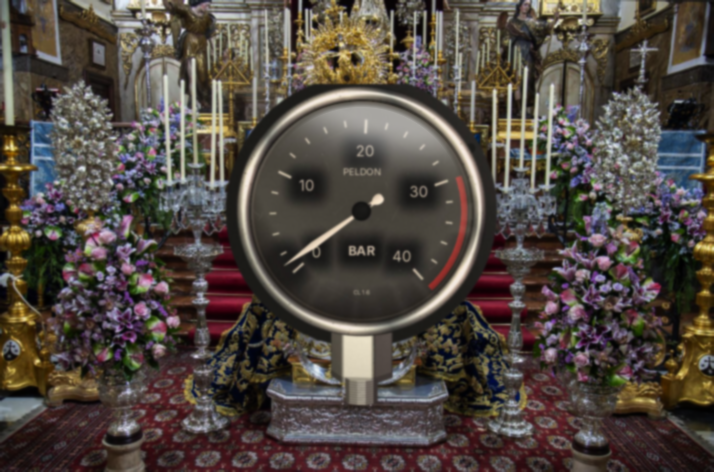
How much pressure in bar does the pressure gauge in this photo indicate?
1 bar
